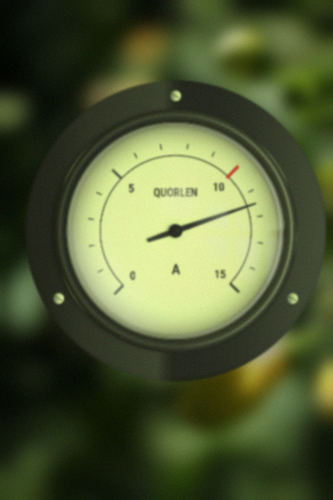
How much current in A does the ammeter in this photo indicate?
11.5 A
